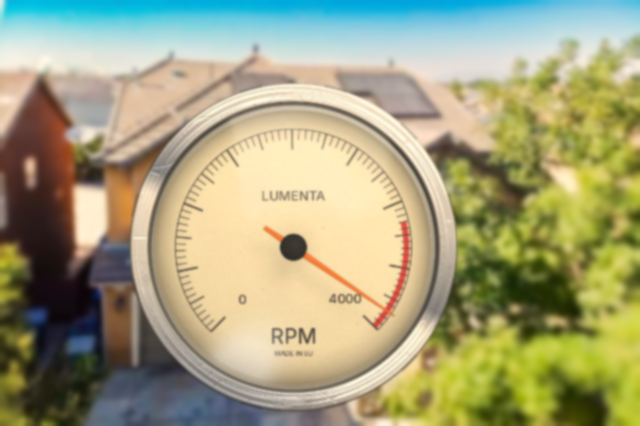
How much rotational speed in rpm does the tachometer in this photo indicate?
3850 rpm
